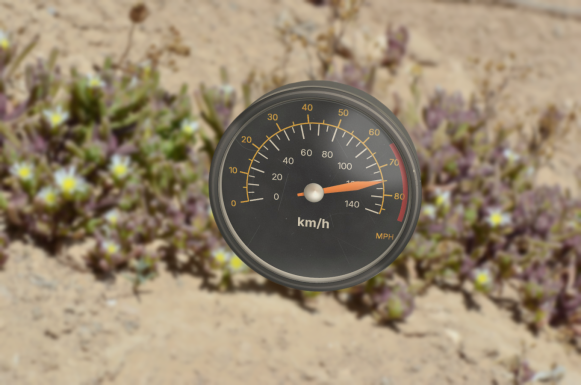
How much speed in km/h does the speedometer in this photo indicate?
120 km/h
